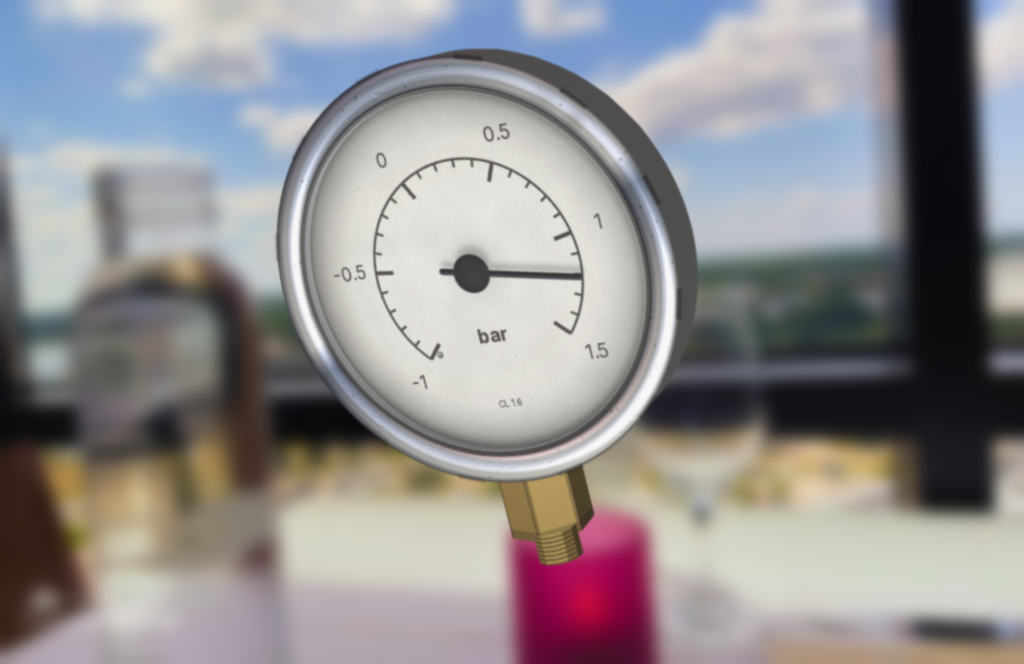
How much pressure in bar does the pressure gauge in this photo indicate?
1.2 bar
